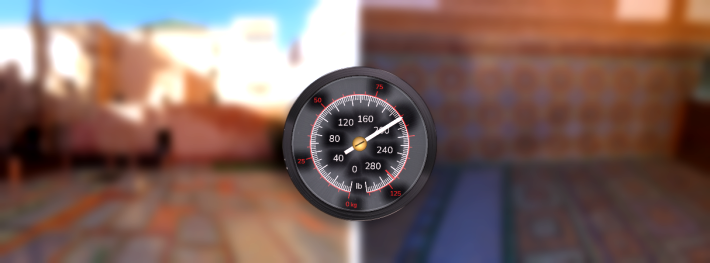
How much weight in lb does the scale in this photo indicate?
200 lb
